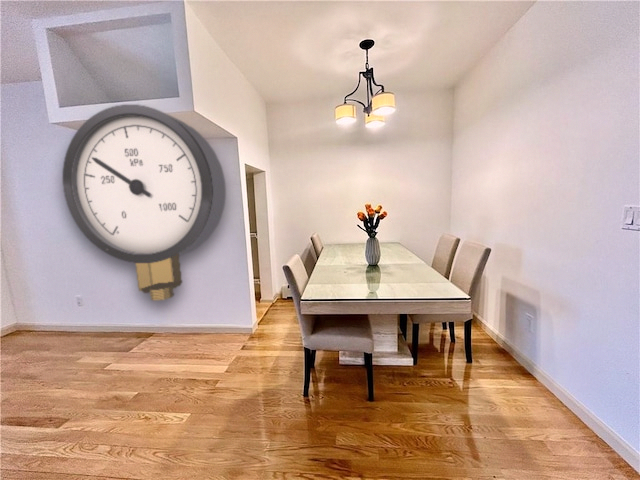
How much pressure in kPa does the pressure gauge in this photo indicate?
325 kPa
